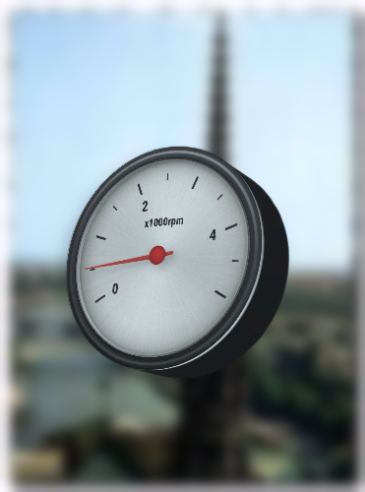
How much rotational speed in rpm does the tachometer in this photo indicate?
500 rpm
